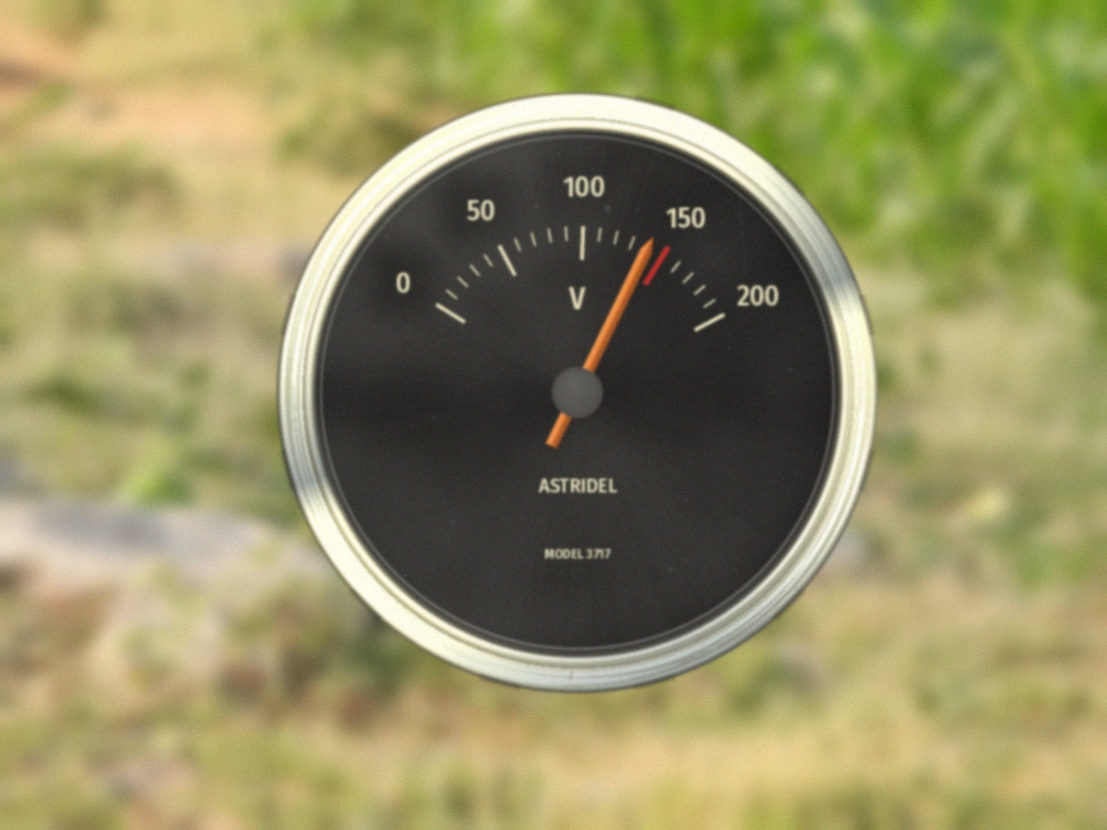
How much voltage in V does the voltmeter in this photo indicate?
140 V
